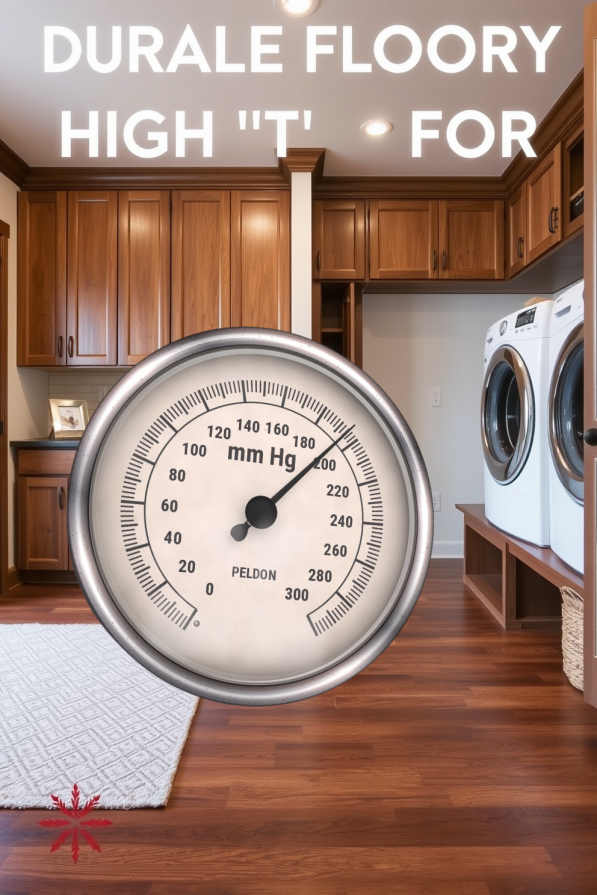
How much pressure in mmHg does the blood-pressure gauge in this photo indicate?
194 mmHg
